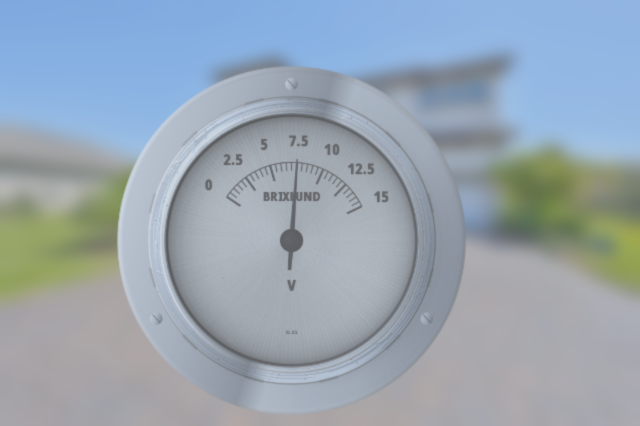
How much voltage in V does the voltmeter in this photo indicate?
7.5 V
